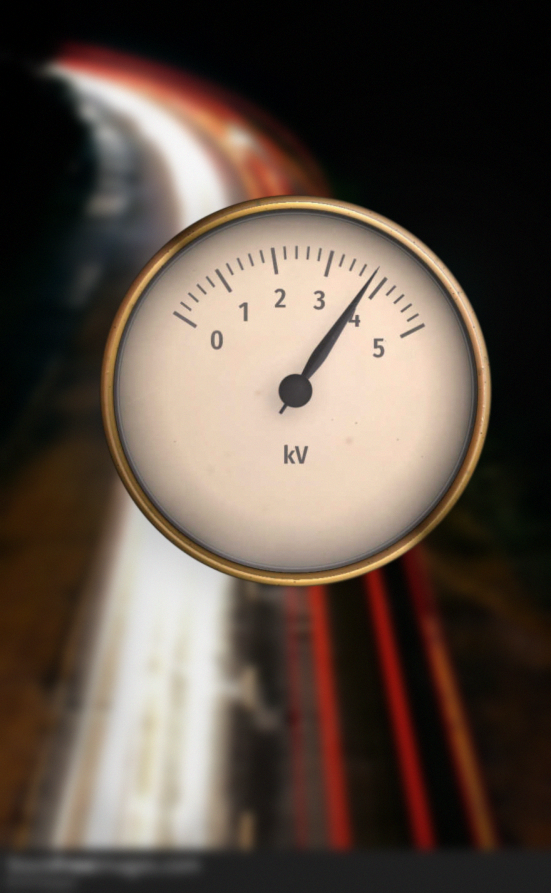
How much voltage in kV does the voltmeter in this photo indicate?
3.8 kV
